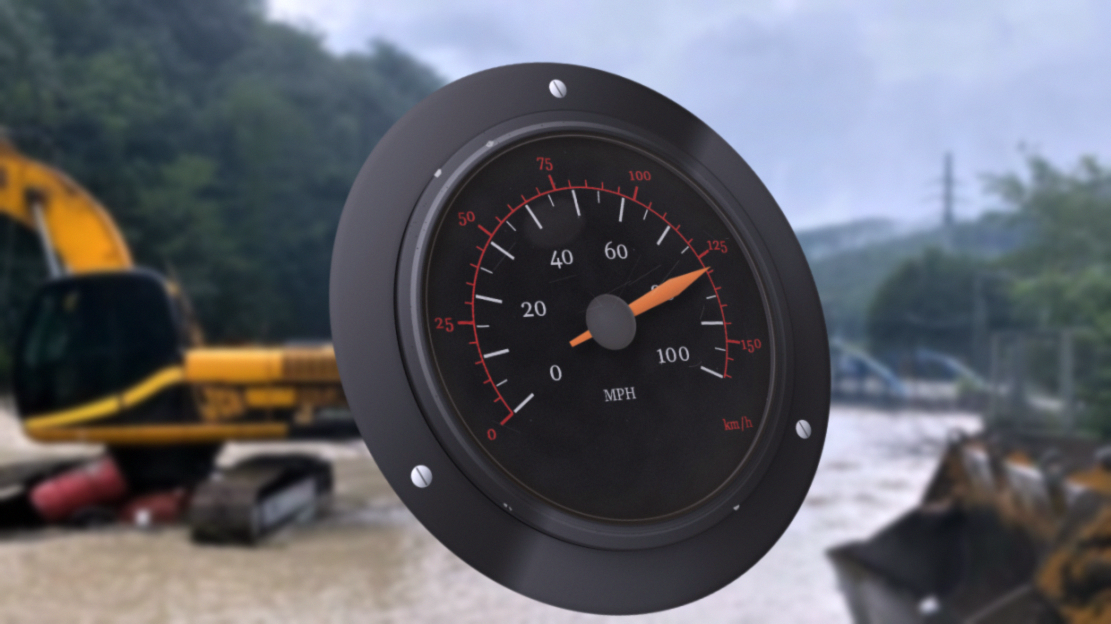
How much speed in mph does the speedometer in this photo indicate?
80 mph
